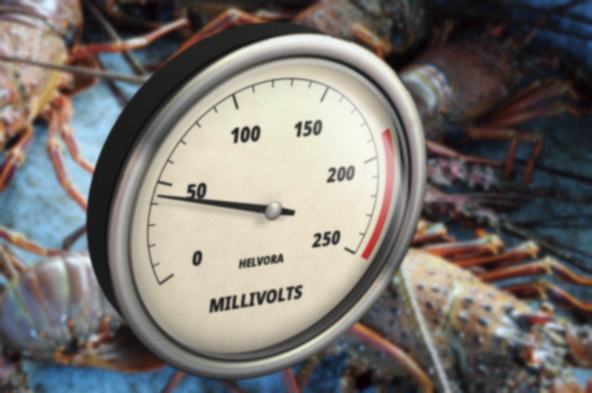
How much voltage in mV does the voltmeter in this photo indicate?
45 mV
